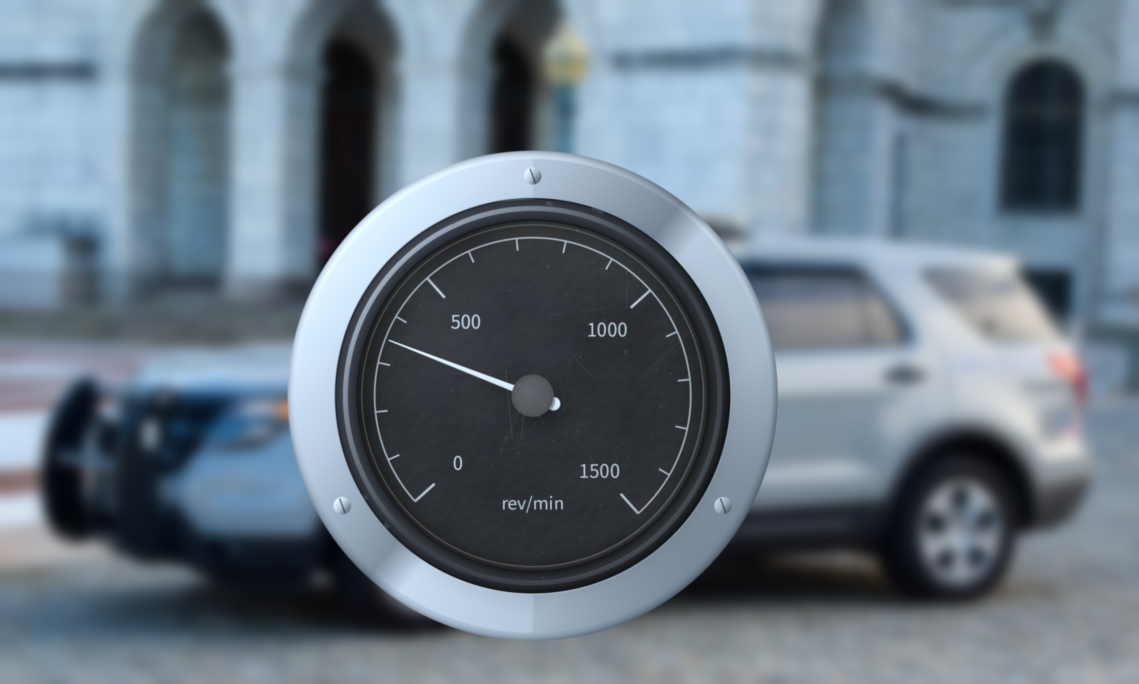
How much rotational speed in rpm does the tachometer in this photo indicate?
350 rpm
